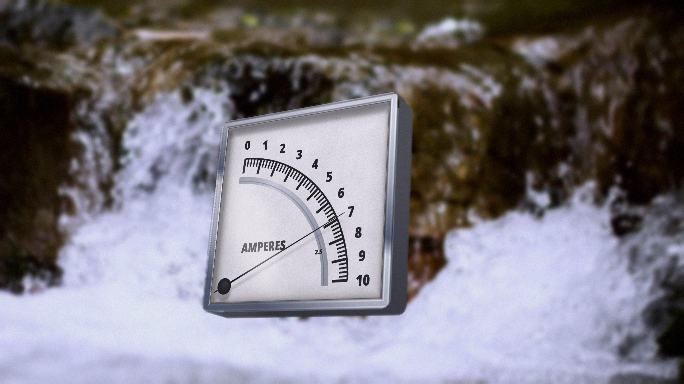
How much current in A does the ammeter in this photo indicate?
7 A
